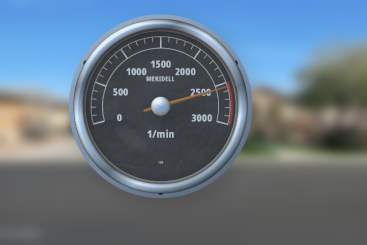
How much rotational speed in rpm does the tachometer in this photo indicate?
2550 rpm
